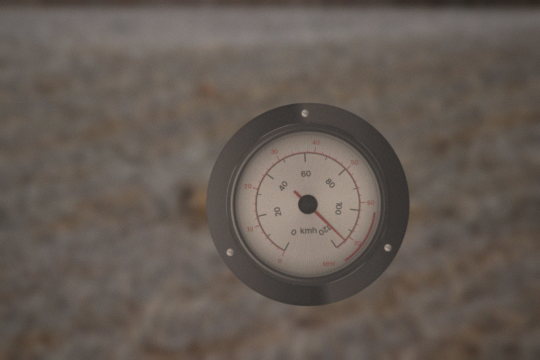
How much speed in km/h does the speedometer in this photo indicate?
115 km/h
